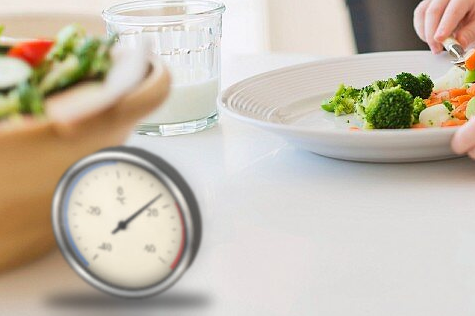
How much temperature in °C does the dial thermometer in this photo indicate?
16 °C
